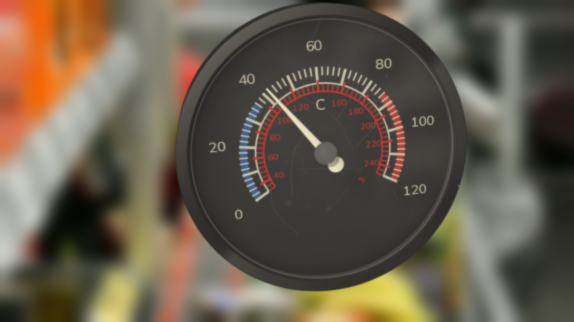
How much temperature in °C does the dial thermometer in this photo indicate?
42 °C
